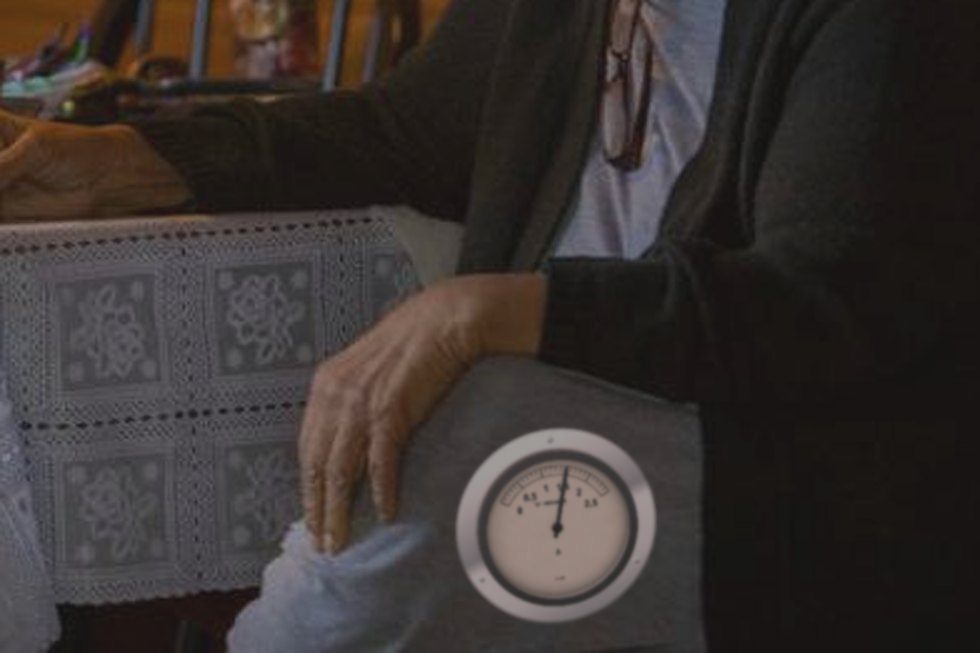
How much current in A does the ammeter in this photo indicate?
1.5 A
